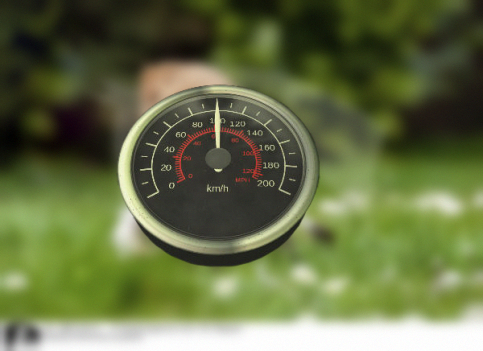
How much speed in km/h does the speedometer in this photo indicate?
100 km/h
